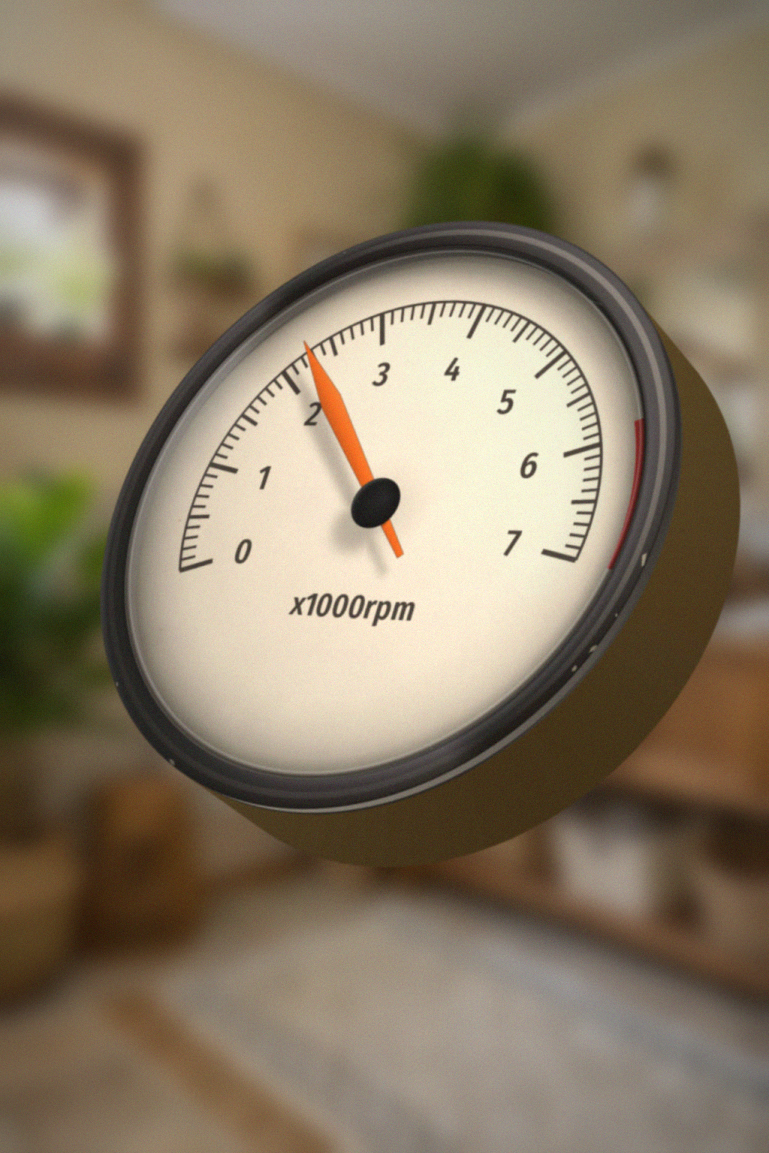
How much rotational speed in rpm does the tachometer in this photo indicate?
2300 rpm
